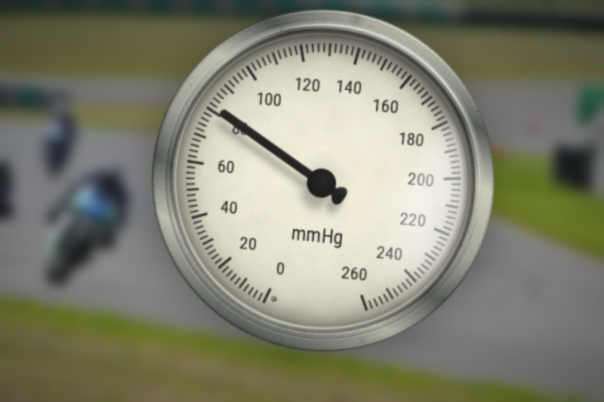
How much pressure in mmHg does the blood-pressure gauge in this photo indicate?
82 mmHg
